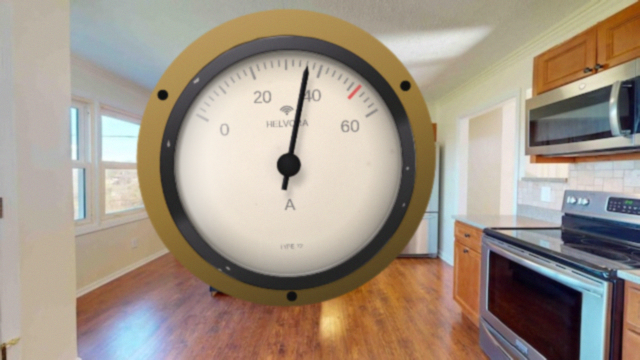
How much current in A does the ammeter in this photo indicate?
36 A
